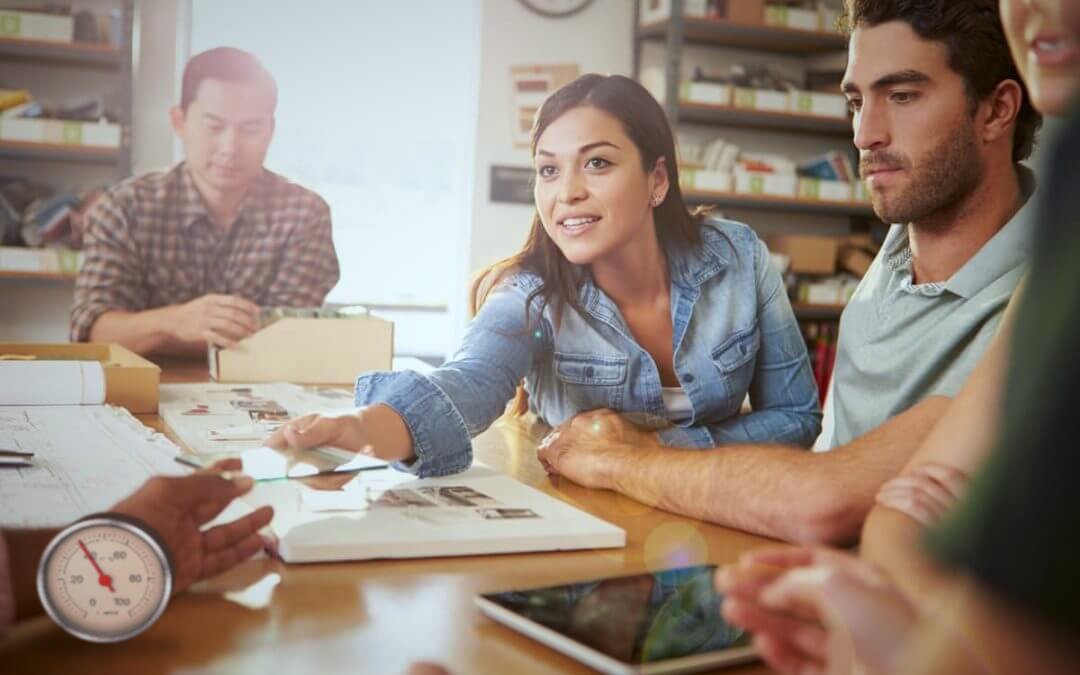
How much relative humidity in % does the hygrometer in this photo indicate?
40 %
